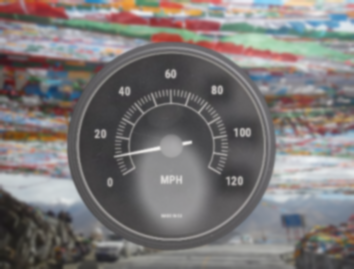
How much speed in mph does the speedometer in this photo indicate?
10 mph
